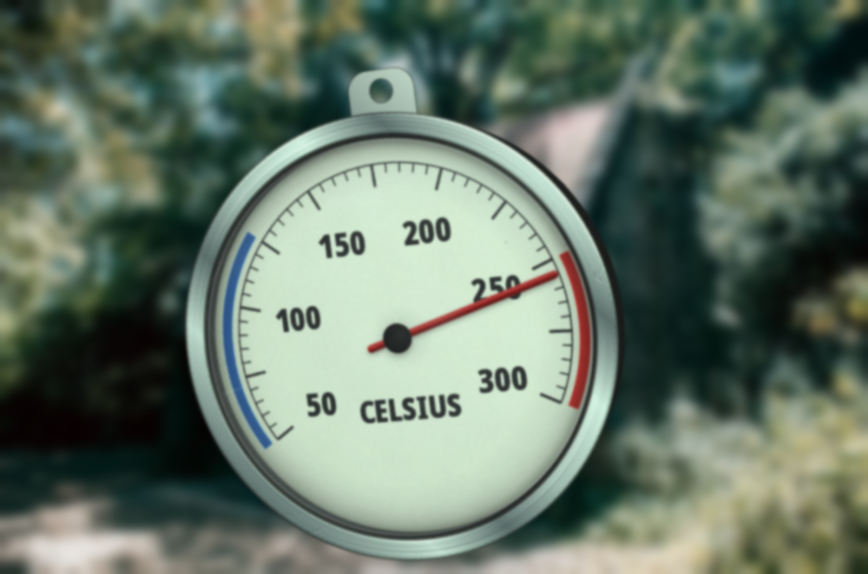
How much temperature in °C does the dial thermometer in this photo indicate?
255 °C
